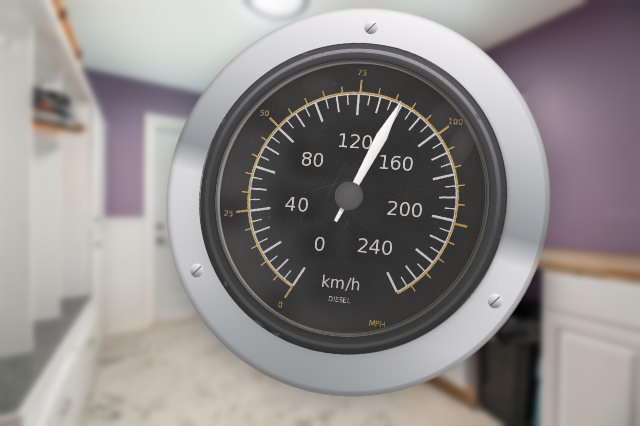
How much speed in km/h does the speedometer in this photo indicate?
140 km/h
